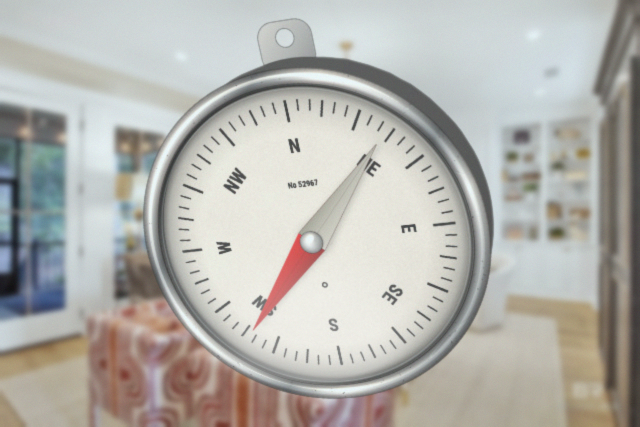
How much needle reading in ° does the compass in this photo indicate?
222.5 °
